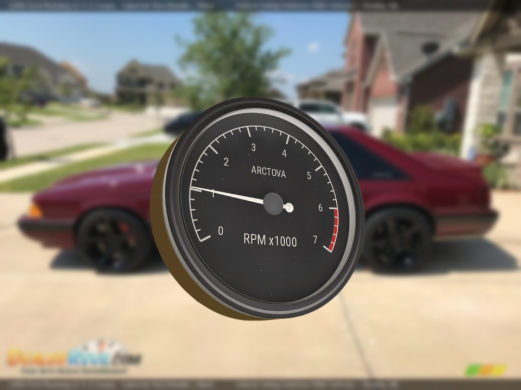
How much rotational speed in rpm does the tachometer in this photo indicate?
1000 rpm
